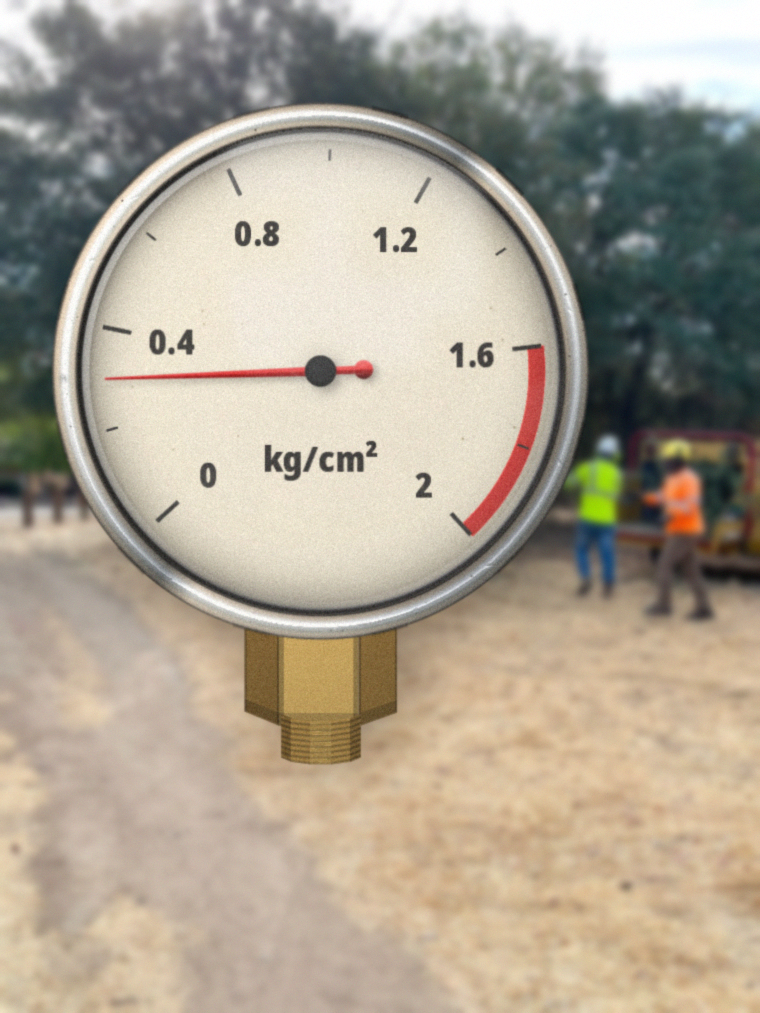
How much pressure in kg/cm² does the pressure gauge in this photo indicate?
0.3 kg/cm²
